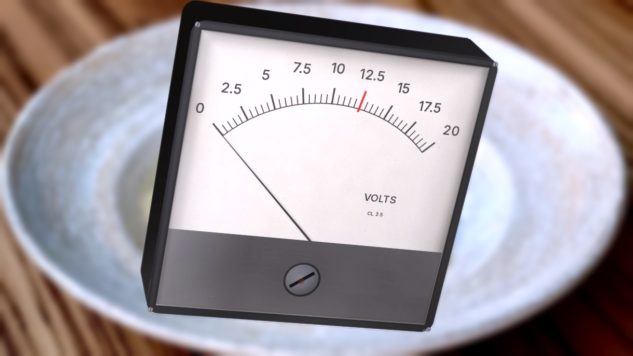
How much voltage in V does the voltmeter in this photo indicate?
0 V
